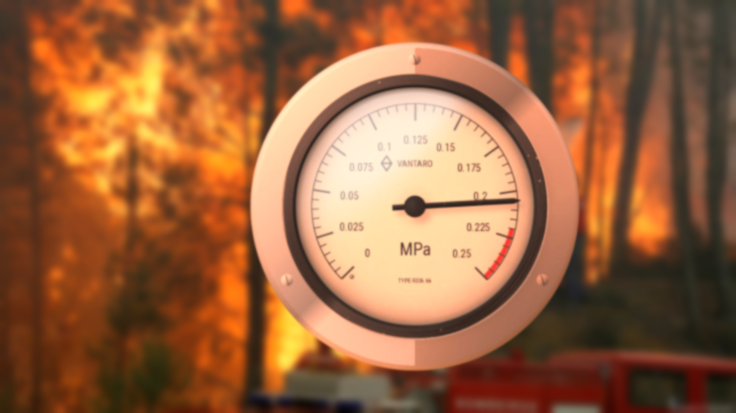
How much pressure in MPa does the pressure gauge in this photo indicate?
0.205 MPa
